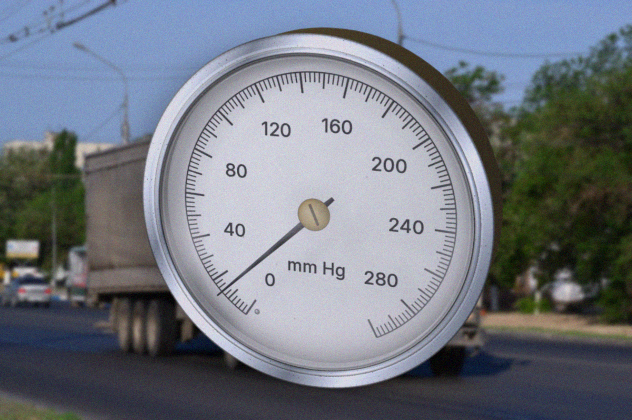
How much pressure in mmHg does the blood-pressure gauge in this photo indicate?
14 mmHg
